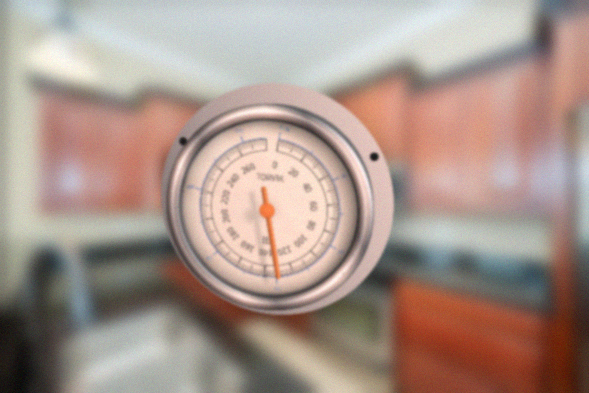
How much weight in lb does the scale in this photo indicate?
130 lb
